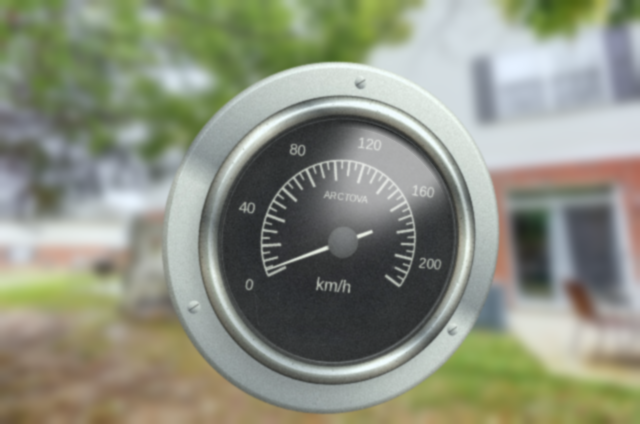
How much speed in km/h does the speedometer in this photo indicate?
5 km/h
